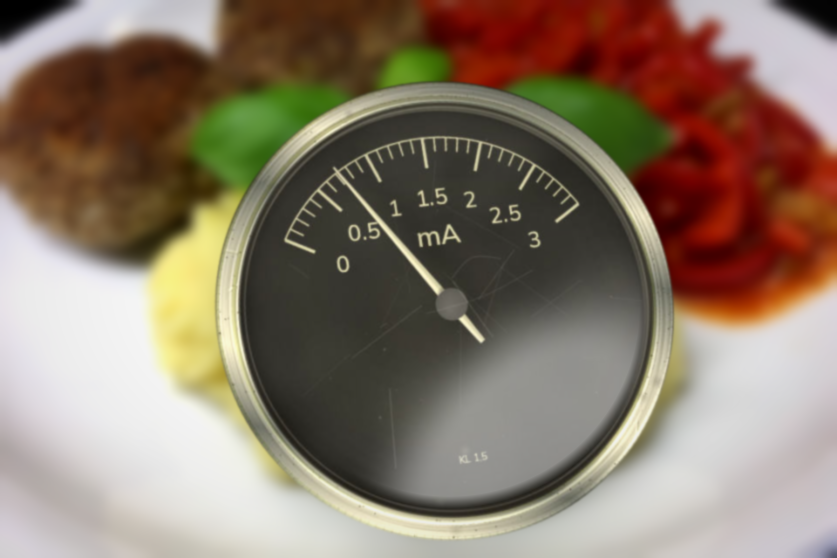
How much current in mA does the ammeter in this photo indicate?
0.7 mA
